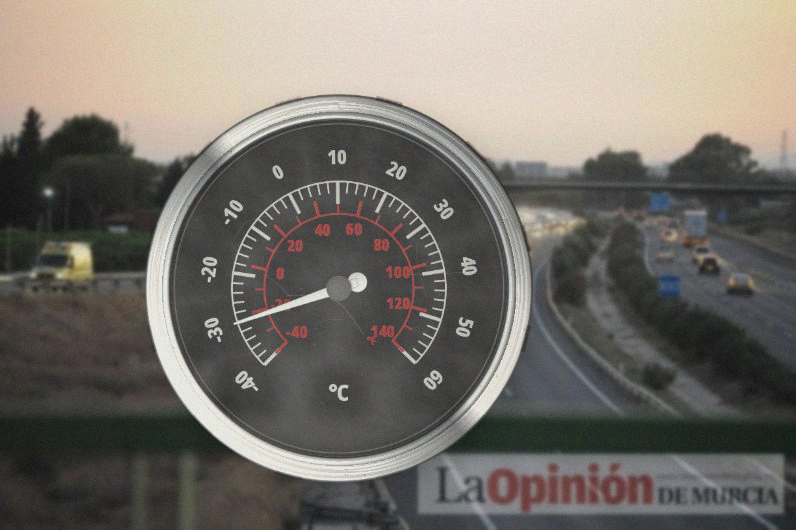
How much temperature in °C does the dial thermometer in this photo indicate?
-30 °C
